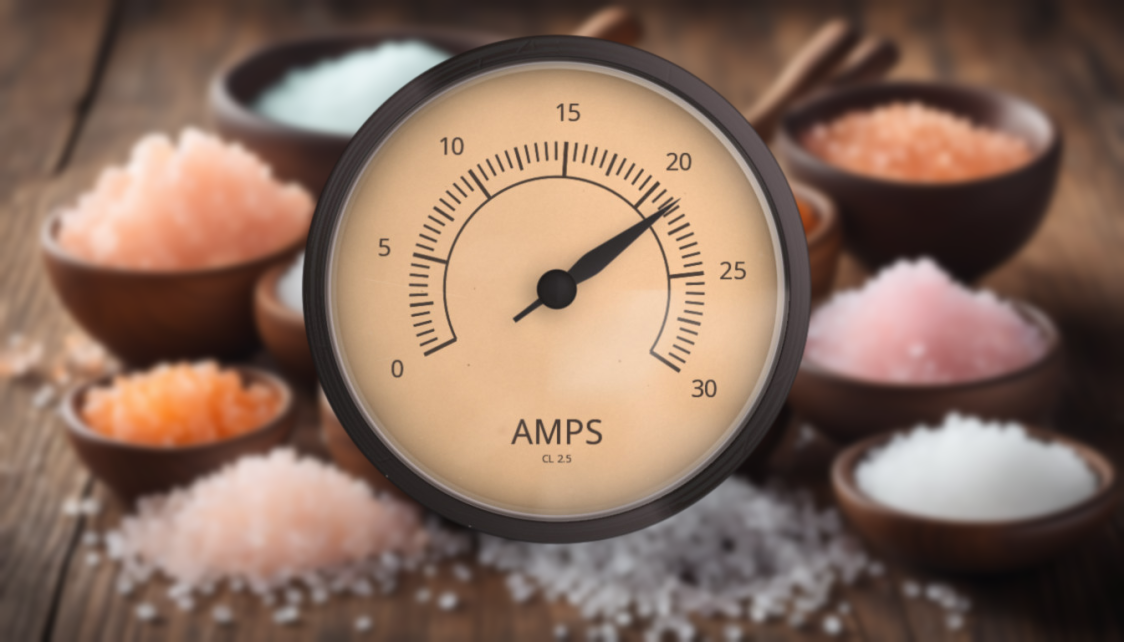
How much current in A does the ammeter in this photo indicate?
21.25 A
